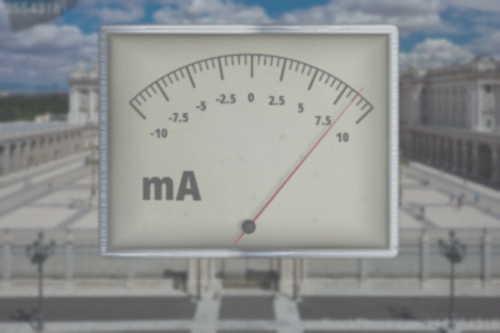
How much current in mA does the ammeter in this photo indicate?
8.5 mA
